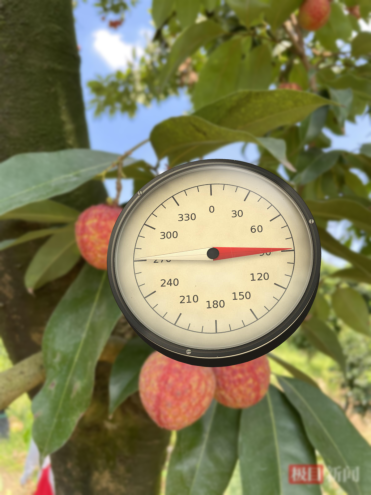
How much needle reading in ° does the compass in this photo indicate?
90 °
